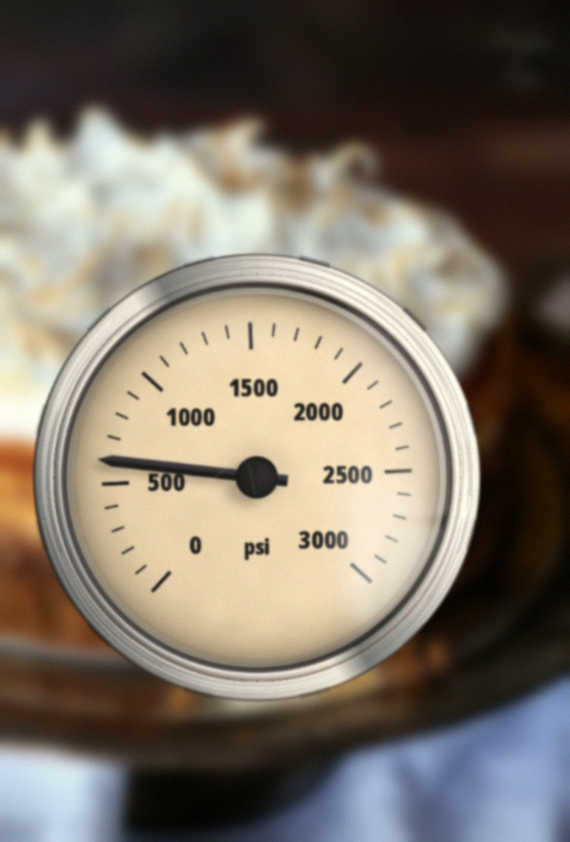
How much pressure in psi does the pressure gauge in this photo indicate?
600 psi
